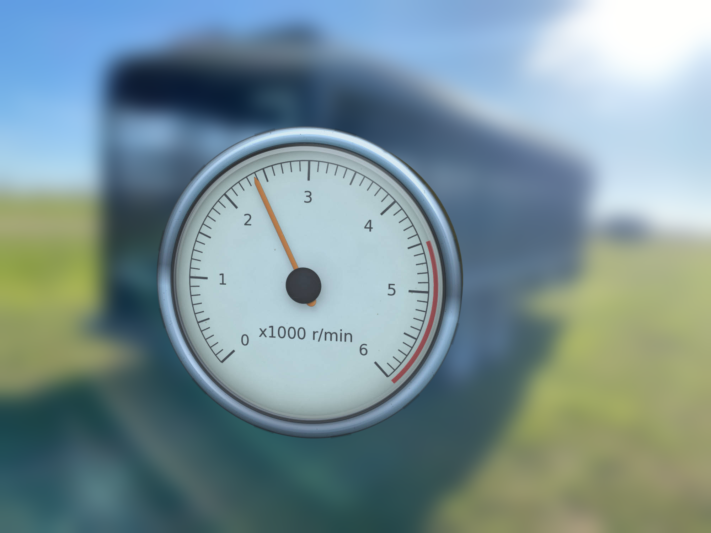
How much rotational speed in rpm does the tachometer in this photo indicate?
2400 rpm
